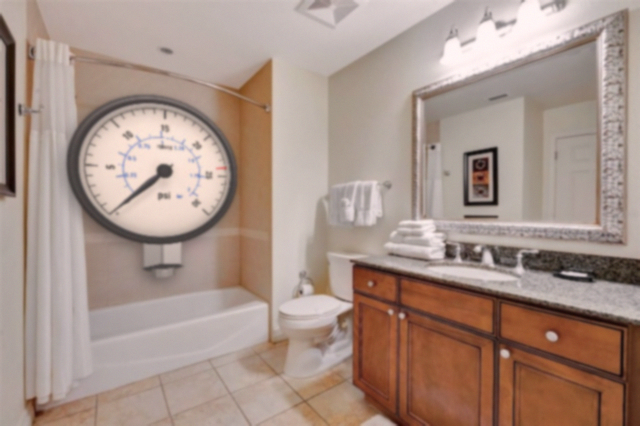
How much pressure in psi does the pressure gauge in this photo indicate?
0 psi
